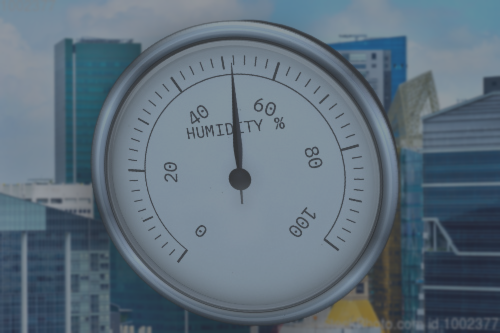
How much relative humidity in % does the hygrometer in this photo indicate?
52 %
